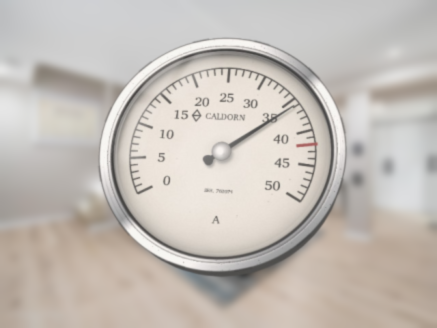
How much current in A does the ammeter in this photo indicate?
36 A
